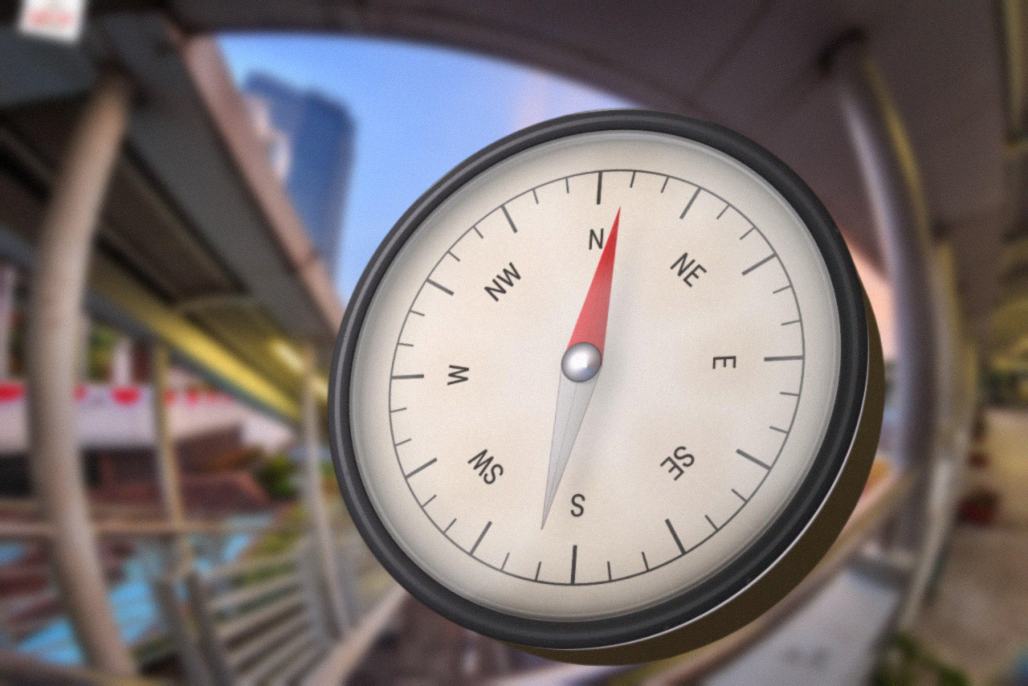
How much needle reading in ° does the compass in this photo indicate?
10 °
